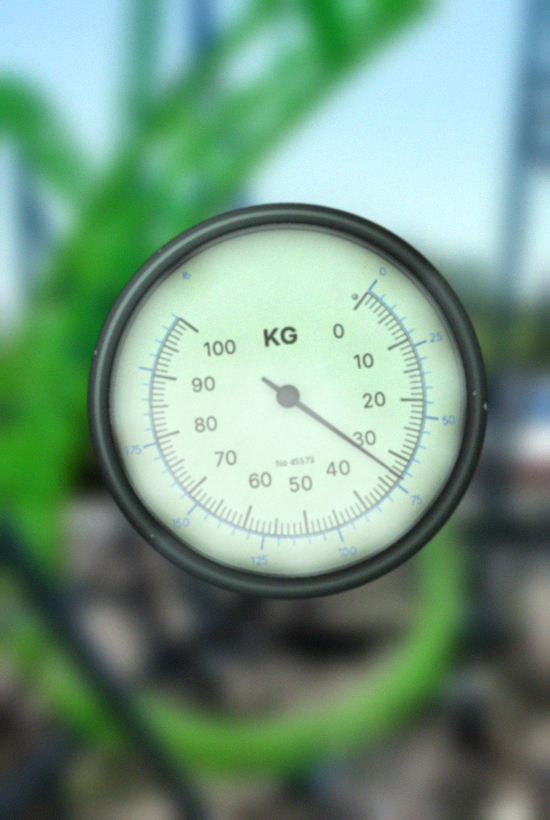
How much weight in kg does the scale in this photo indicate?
33 kg
